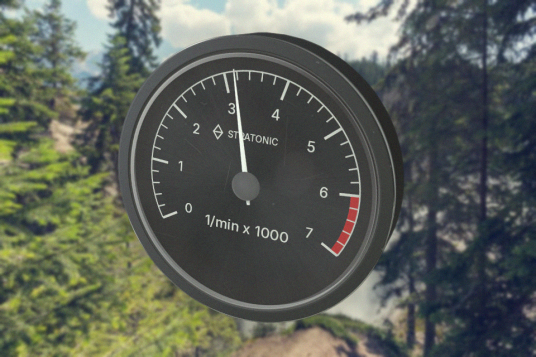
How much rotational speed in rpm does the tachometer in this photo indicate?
3200 rpm
